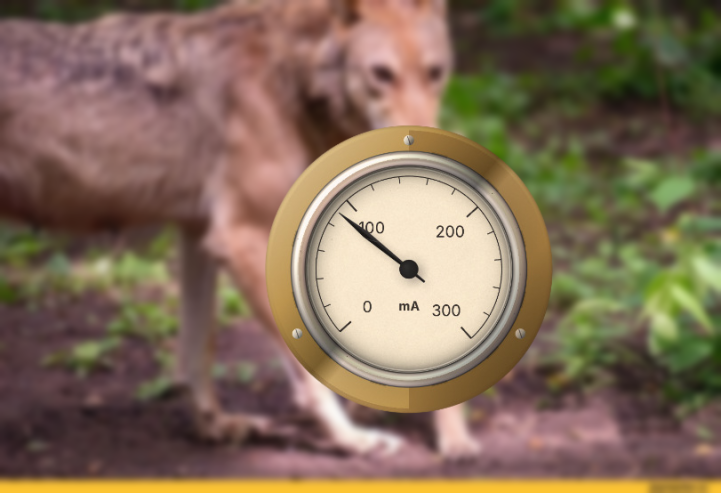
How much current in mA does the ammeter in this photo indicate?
90 mA
